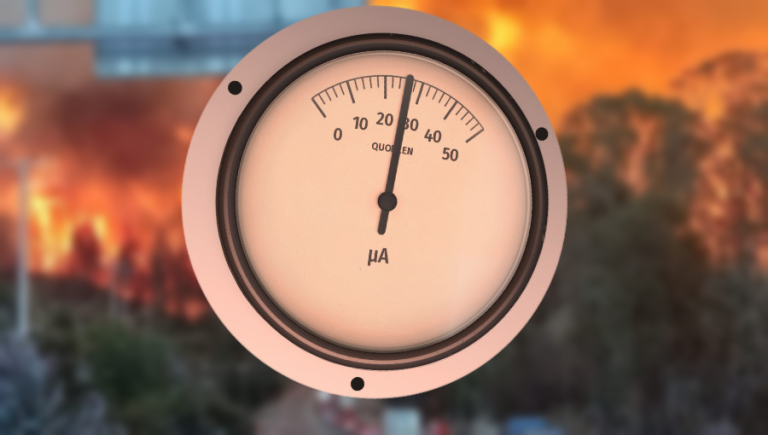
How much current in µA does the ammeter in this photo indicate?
26 µA
